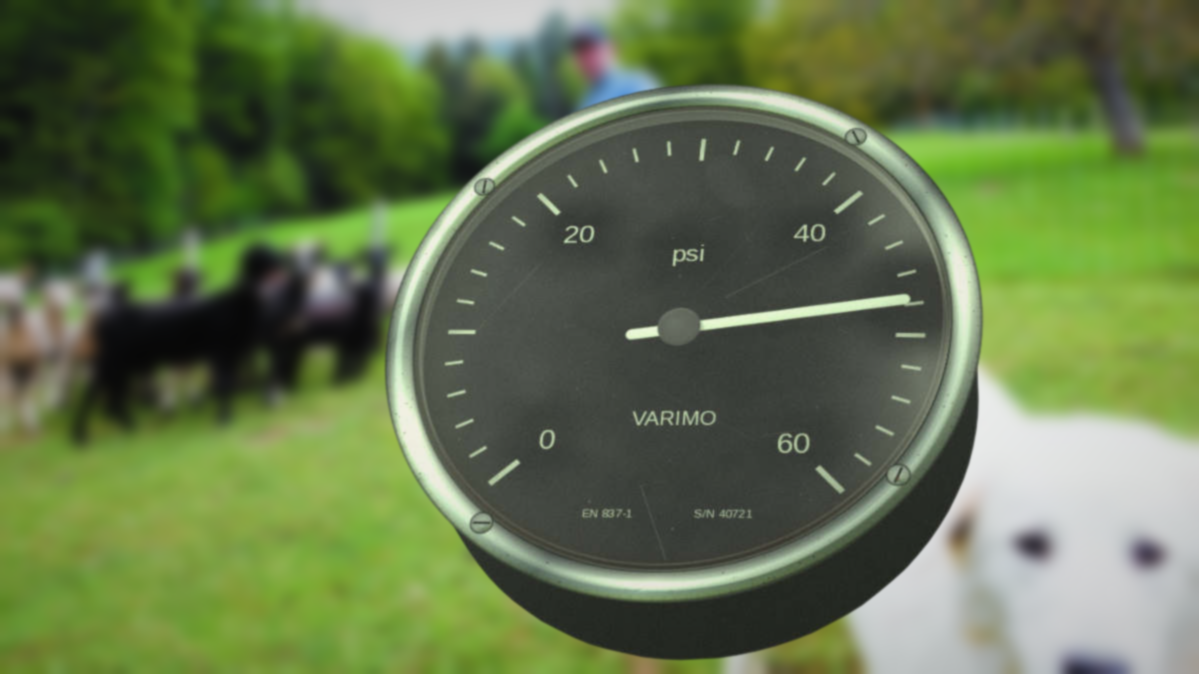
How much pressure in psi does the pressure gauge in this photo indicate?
48 psi
